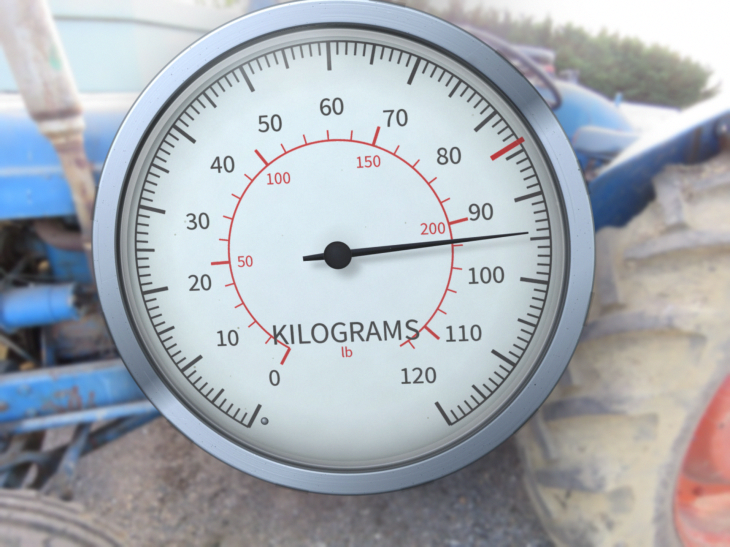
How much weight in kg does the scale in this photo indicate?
94 kg
